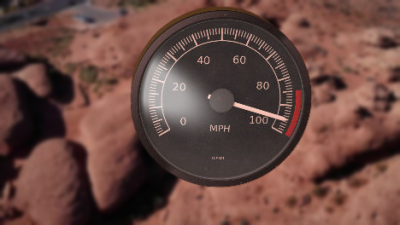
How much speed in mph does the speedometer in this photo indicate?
95 mph
